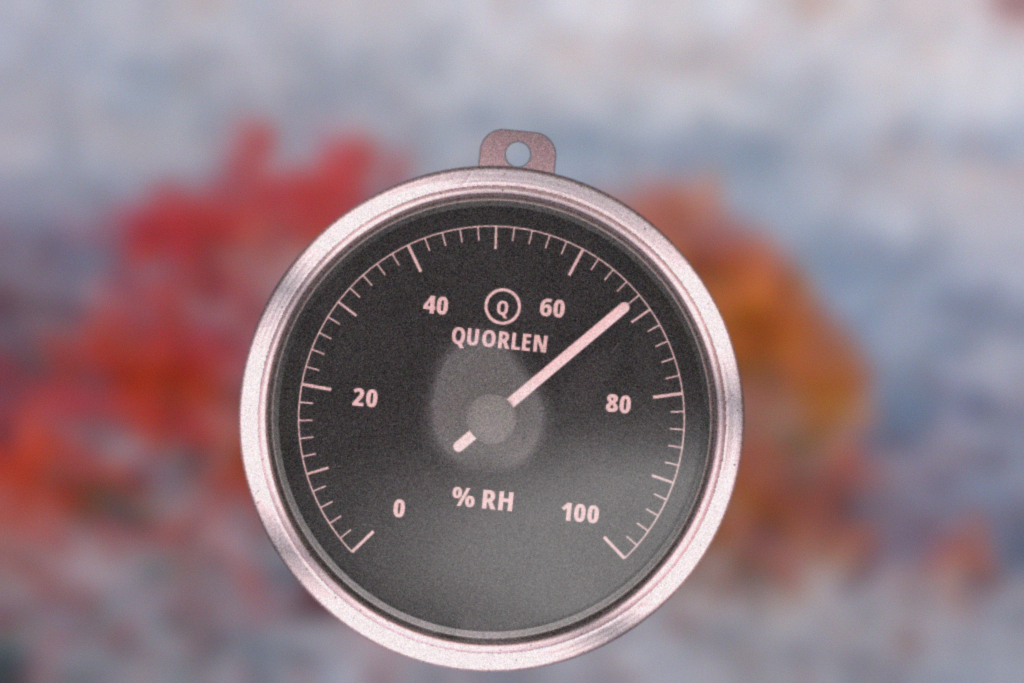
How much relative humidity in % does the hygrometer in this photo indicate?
68 %
